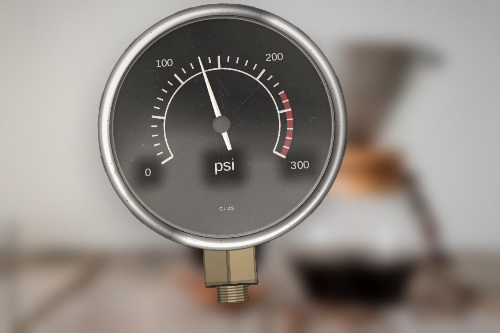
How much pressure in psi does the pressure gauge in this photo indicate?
130 psi
